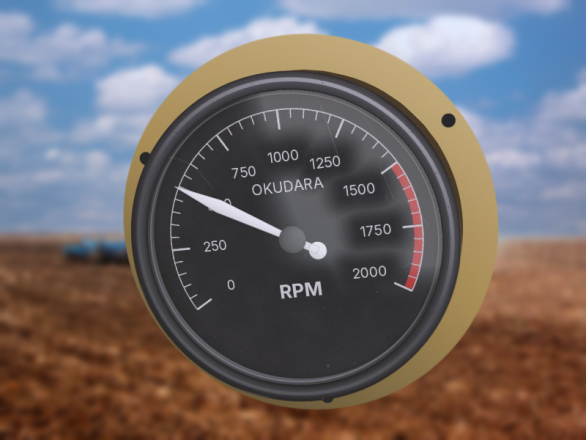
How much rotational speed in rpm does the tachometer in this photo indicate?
500 rpm
